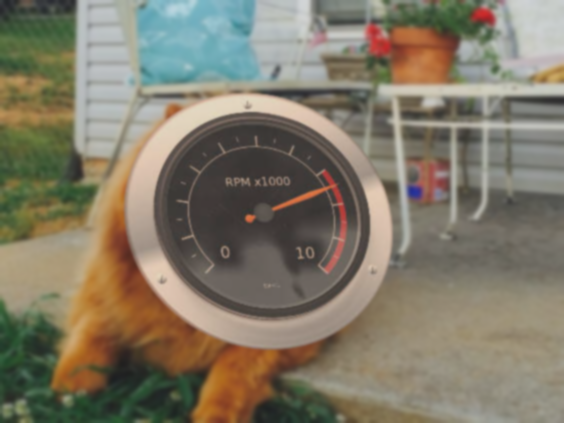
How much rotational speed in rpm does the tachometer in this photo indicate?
7500 rpm
